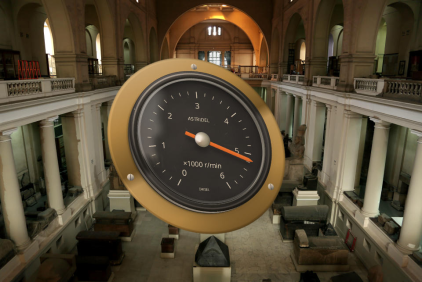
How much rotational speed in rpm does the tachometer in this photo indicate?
5200 rpm
